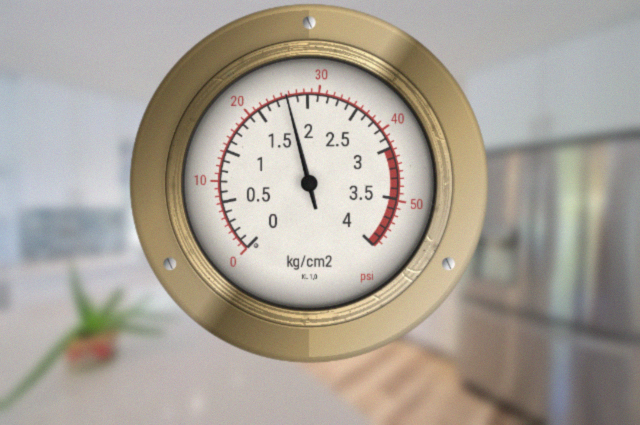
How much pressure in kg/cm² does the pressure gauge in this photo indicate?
1.8 kg/cm²
